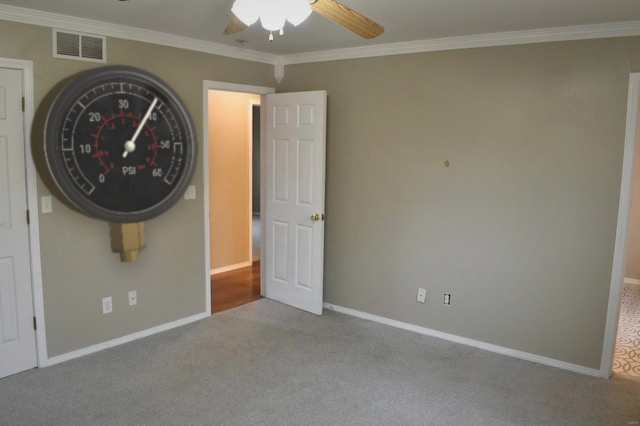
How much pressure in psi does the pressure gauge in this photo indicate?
38 psi
